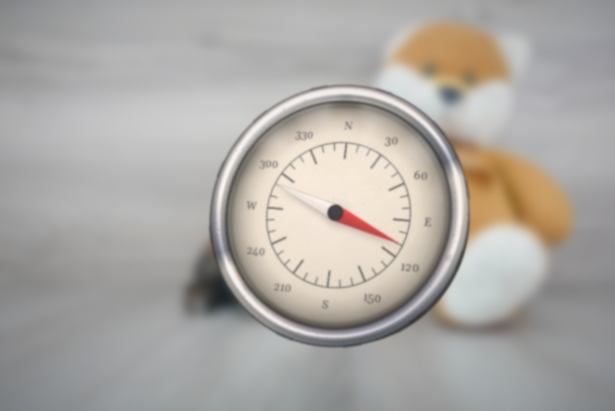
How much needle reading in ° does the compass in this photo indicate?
110 °
